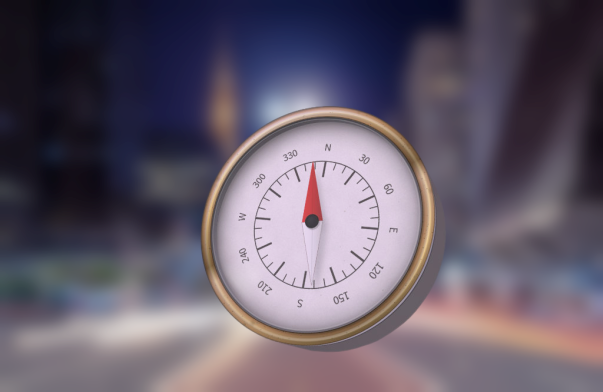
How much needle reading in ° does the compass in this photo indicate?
350 °
